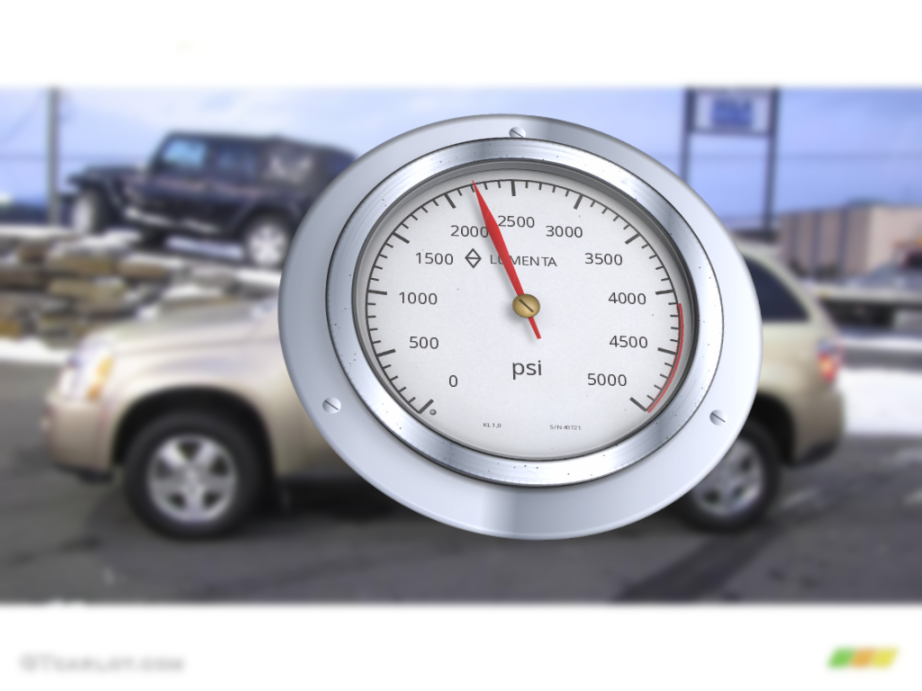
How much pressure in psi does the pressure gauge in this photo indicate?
2200 psi
